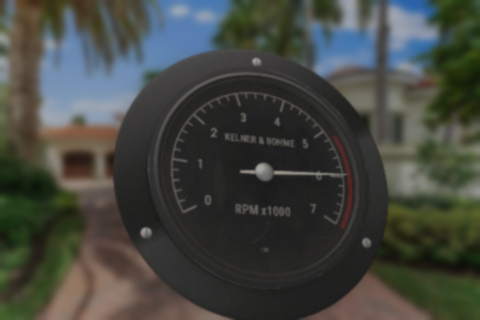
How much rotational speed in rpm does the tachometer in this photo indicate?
6000 rpm
